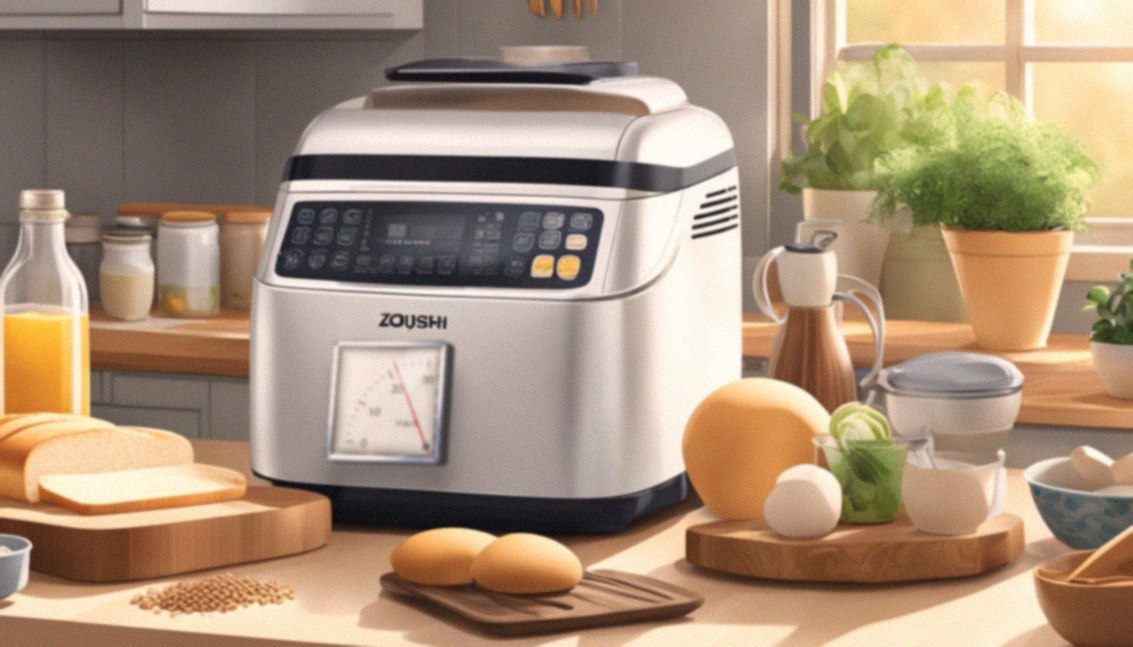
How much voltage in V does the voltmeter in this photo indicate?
22 V
